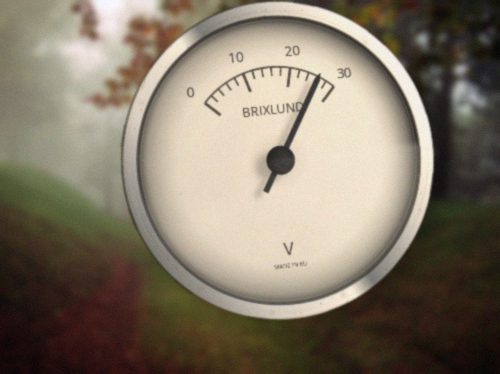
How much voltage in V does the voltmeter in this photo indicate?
26 V
